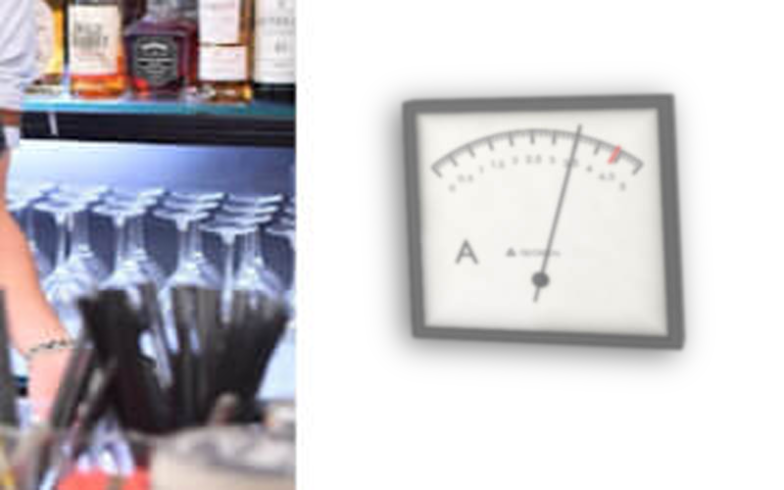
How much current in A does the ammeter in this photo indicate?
3.5 A
